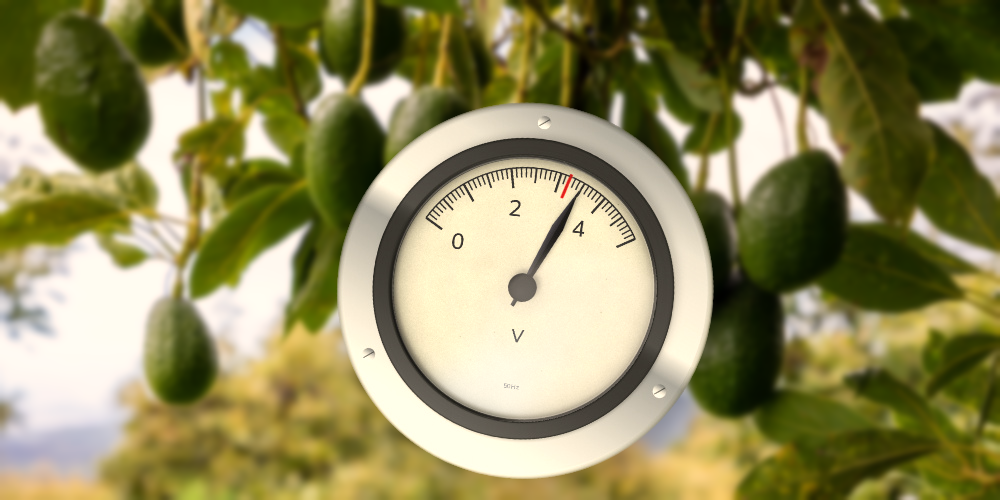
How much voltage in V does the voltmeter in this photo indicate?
3.5 V
